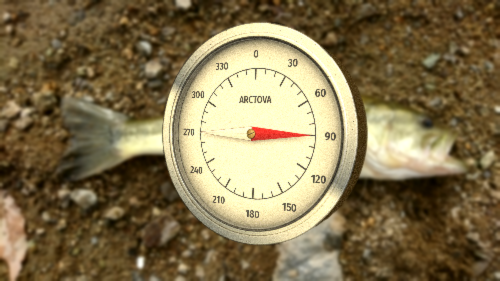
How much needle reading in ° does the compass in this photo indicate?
90 °
